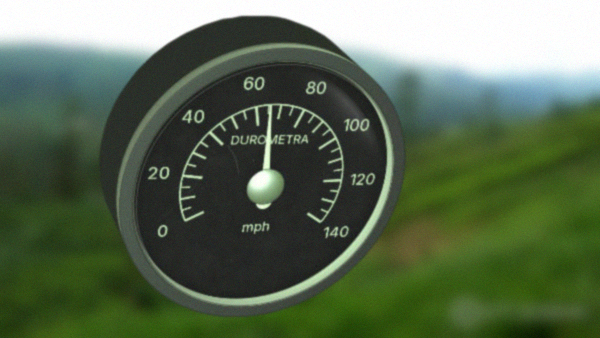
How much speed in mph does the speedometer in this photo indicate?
65 mph
